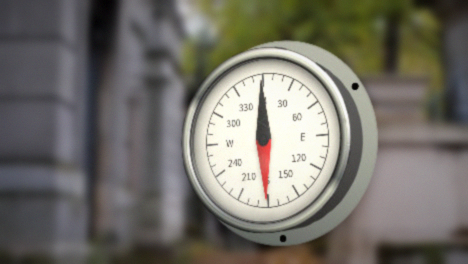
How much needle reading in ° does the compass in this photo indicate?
180 °
